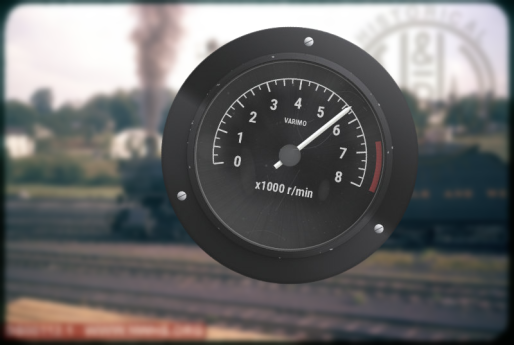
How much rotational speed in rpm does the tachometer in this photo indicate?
5625 rpm
